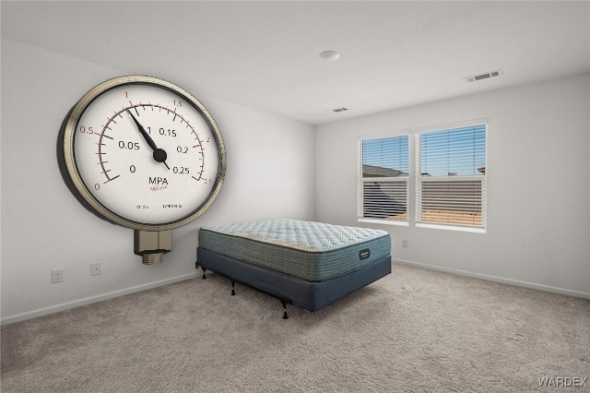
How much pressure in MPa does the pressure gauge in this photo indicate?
0.09 MPa
